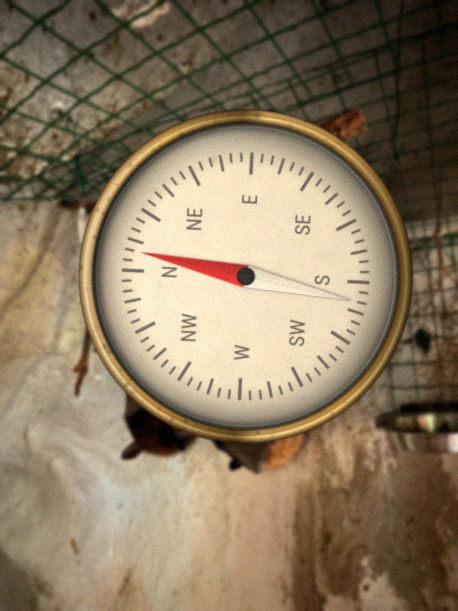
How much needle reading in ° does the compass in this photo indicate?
10 °
